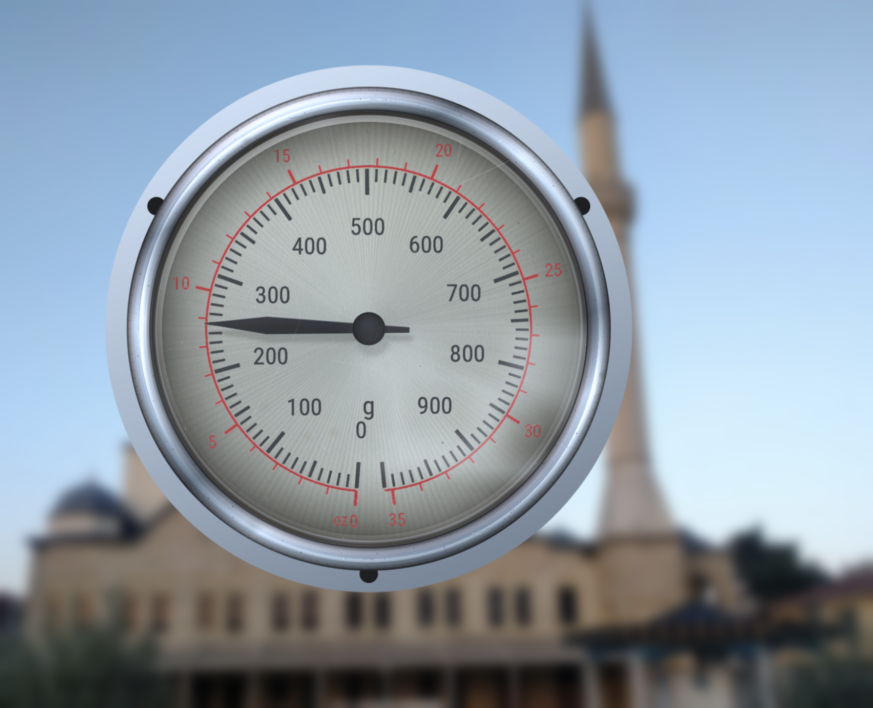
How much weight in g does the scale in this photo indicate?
250 g
